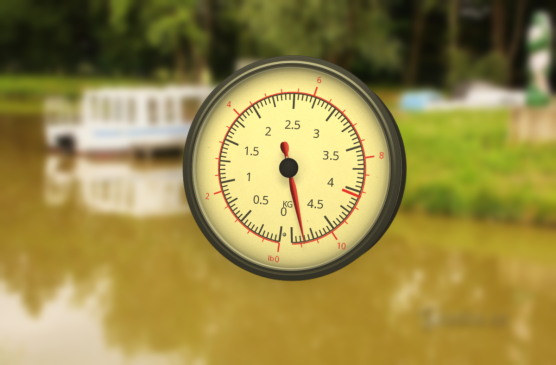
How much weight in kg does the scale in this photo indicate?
4.85 kg
